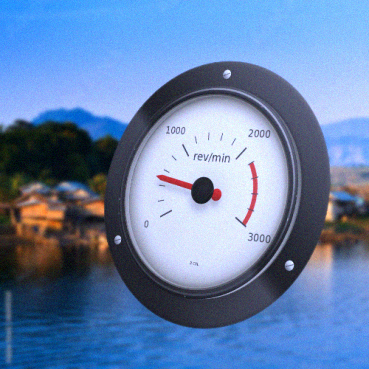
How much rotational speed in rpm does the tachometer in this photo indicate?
500 rpm
